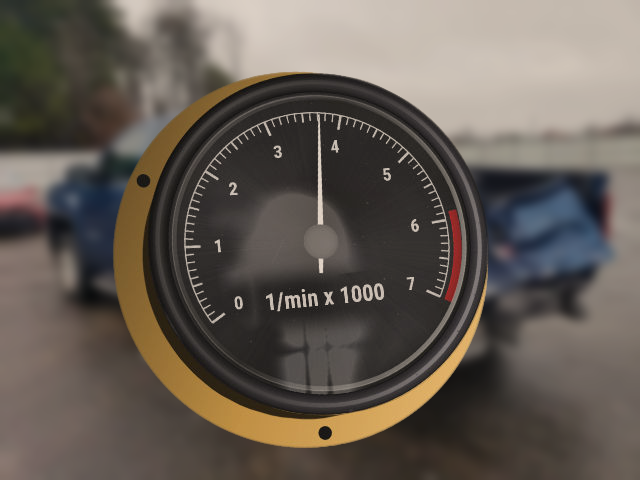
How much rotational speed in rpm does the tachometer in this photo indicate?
3700 rpm
